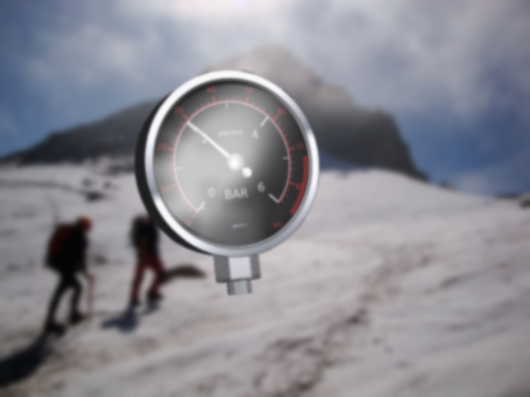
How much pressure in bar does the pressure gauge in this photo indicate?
2 bar
